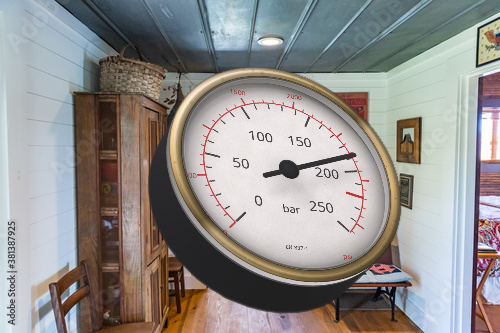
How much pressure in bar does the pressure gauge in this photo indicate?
190 bar
